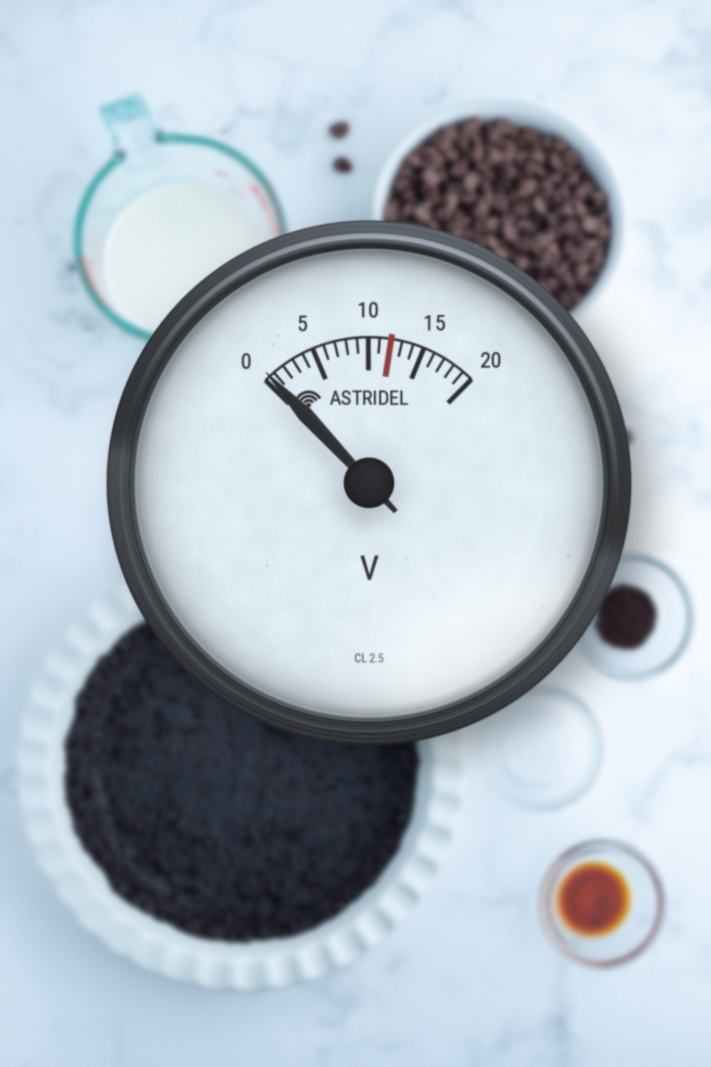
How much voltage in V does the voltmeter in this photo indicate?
0.5 V
